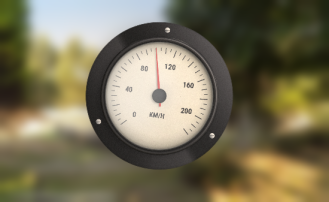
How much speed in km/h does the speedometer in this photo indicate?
100 km/h
